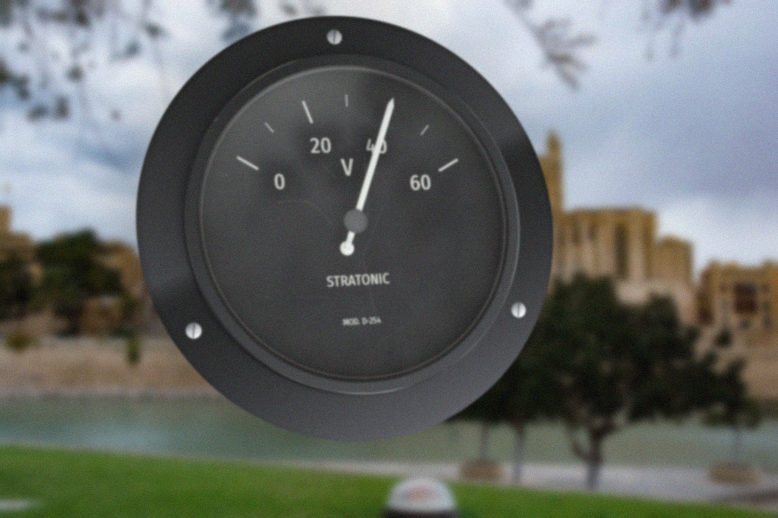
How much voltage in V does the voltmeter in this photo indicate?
40 V
